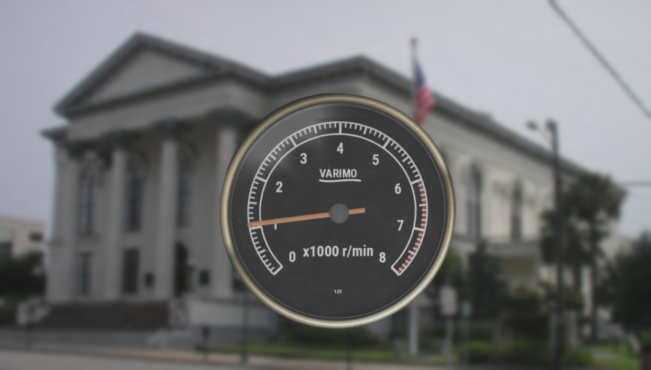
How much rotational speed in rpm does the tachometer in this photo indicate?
1100 rpm
